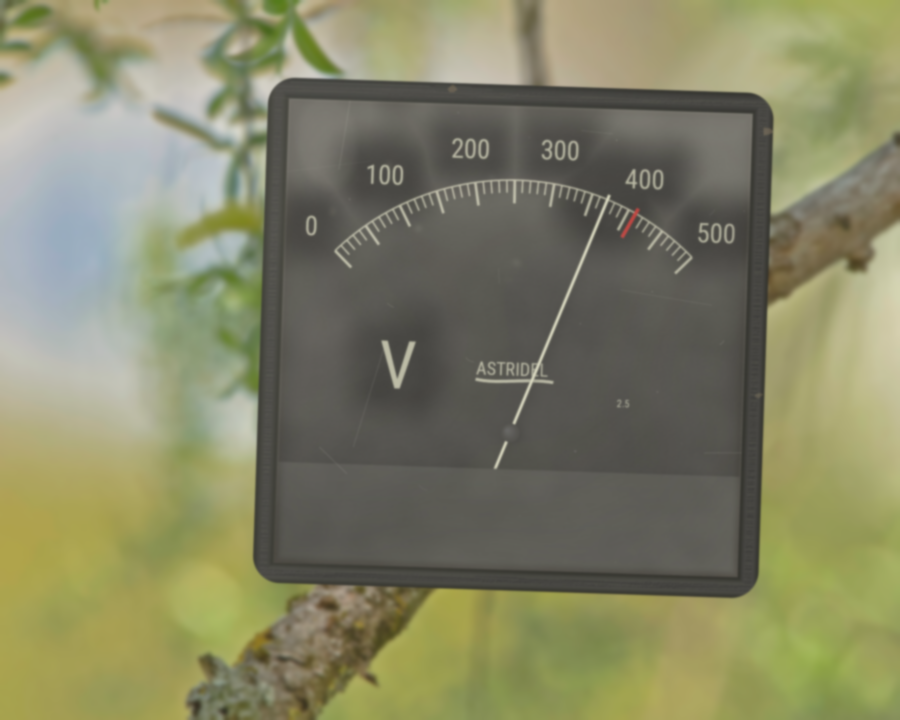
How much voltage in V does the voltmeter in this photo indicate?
370 V
